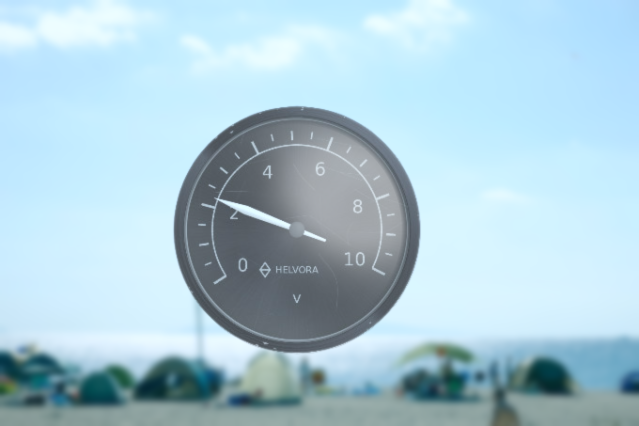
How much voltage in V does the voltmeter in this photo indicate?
2.25 V
